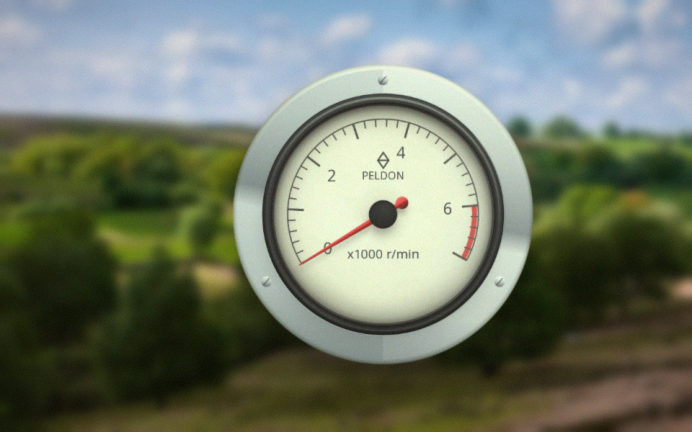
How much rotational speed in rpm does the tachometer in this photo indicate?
0 rpm
